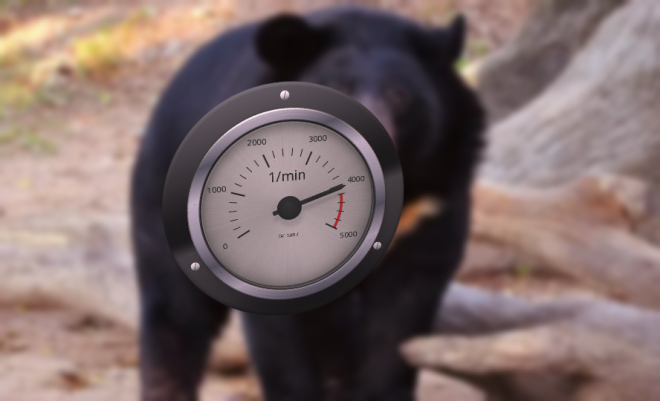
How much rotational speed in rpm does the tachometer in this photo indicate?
4000 rpm
